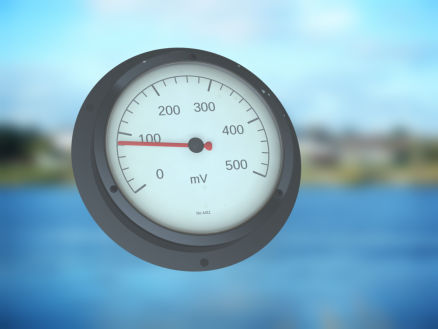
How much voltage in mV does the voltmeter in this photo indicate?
80 mV
